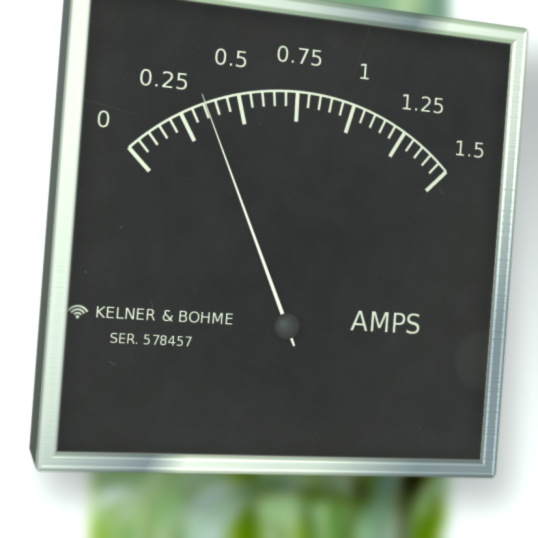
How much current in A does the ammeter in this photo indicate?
0.35 A
